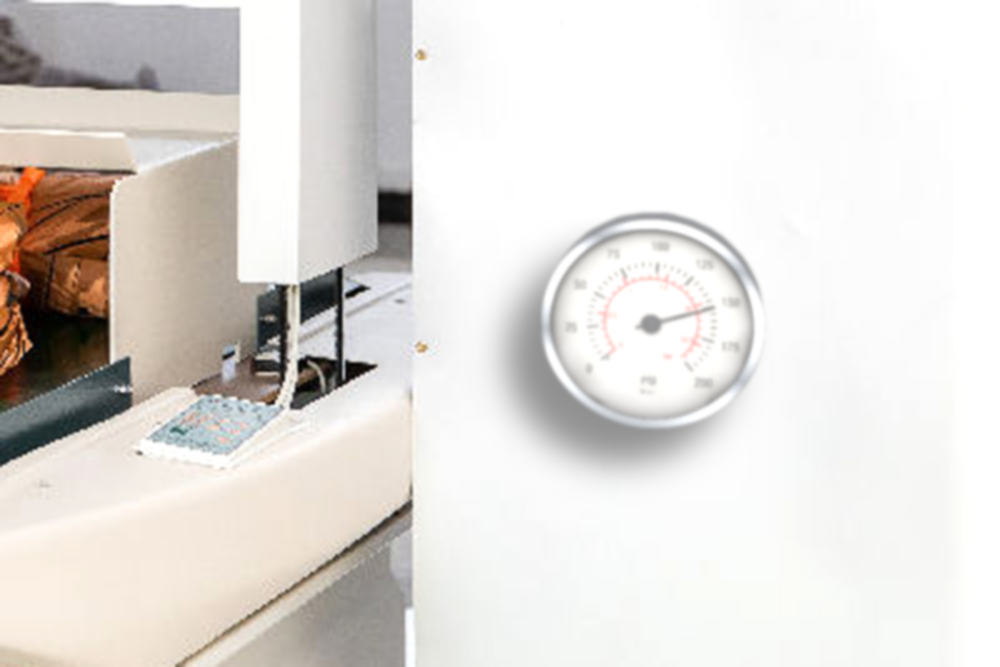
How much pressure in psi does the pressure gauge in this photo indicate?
150 psi
